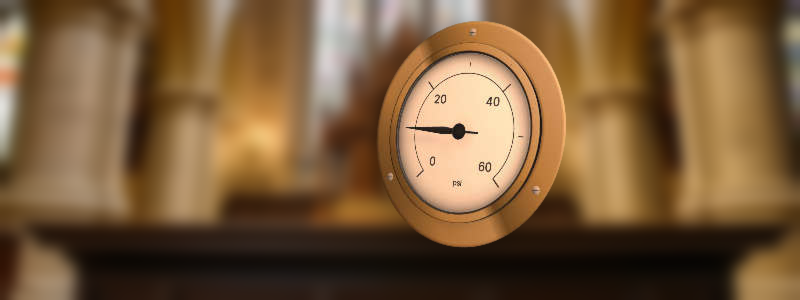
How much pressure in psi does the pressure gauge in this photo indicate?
10 psi
